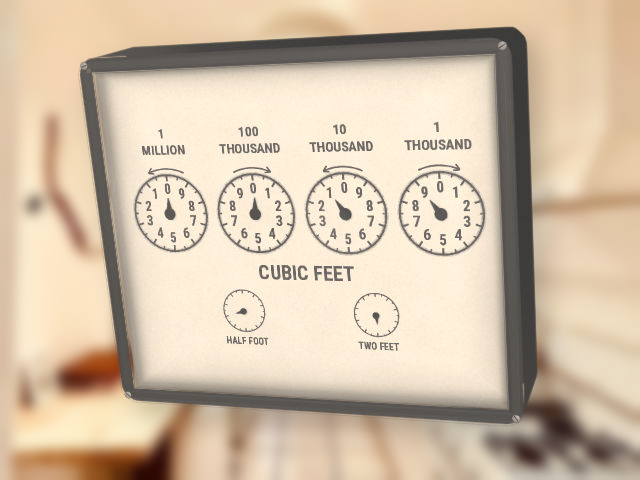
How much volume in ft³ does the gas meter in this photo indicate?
900 ft³
